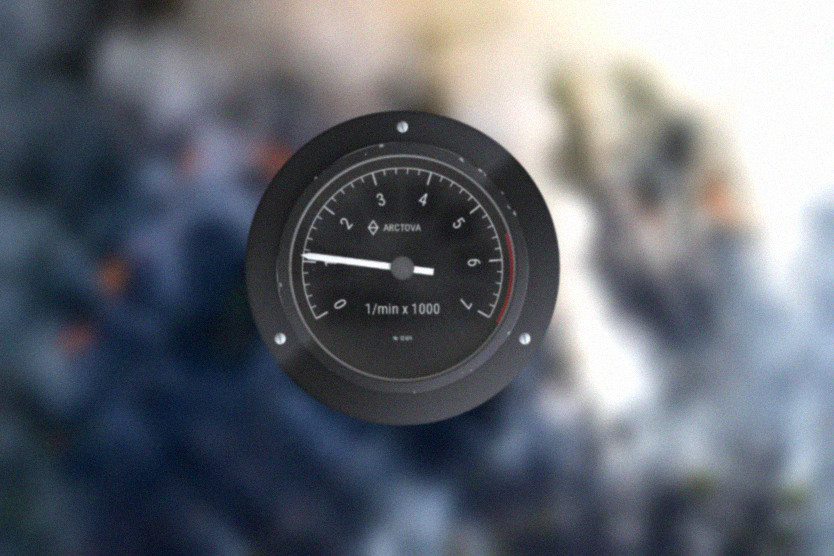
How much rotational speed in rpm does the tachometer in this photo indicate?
1100 rpm
